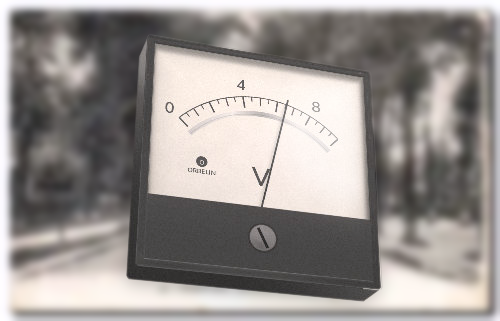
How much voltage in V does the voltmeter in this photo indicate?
6.5 V
